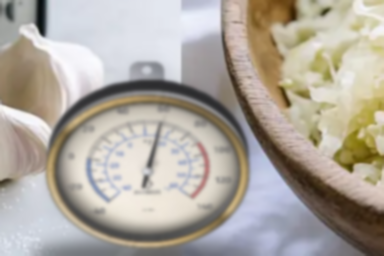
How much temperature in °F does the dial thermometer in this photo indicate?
60 °F
